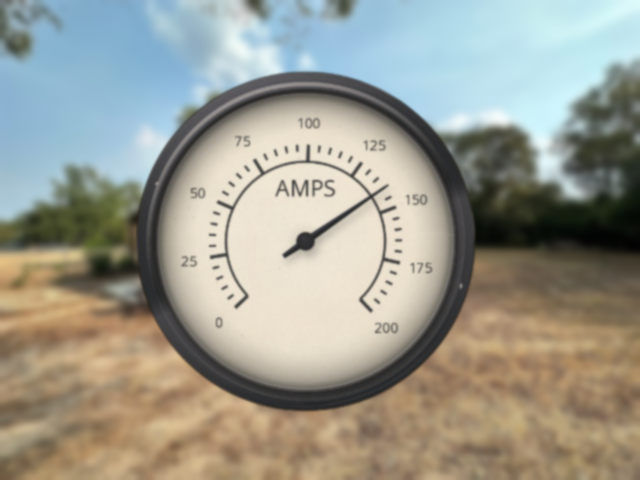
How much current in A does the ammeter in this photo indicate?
140 A
